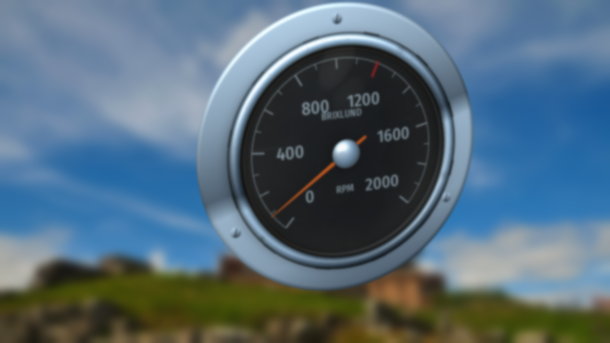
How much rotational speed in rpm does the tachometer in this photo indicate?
100 rpm
